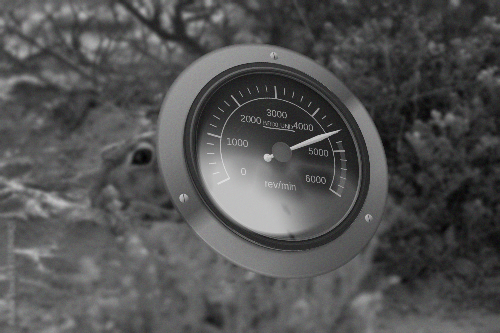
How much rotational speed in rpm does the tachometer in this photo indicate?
4600 rpm
